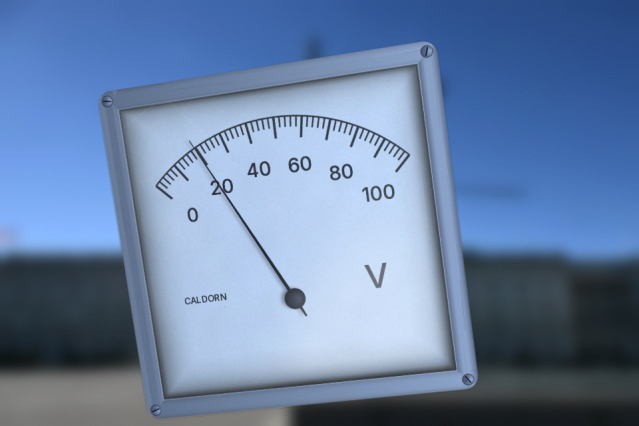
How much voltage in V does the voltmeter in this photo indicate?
20 V
